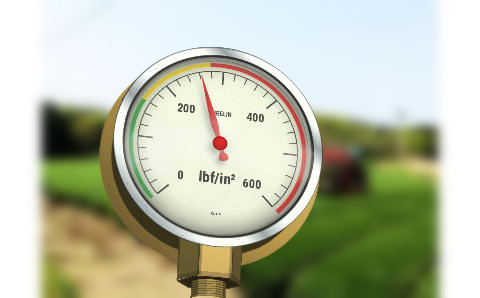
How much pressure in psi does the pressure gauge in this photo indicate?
260 psi
